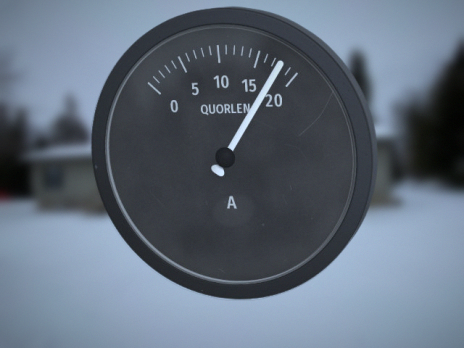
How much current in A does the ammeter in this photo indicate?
18 A
